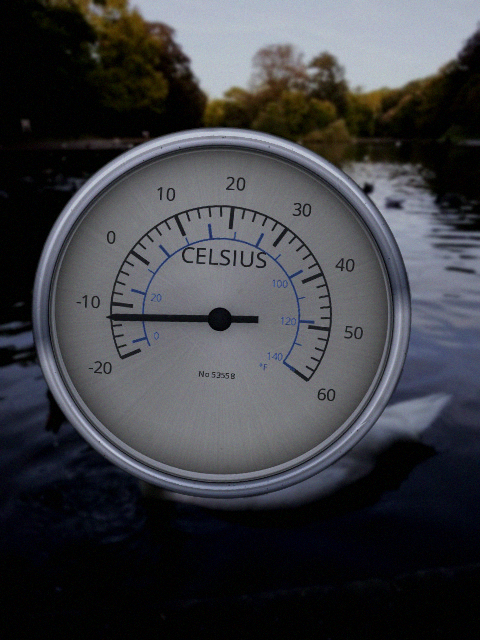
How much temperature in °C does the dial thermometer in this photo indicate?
-12 °C
